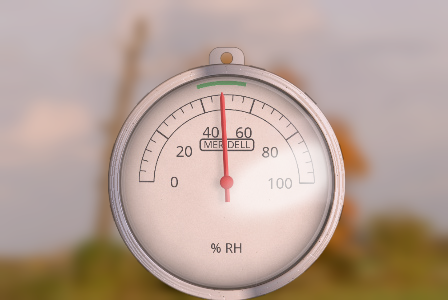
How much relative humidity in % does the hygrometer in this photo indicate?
48 %
